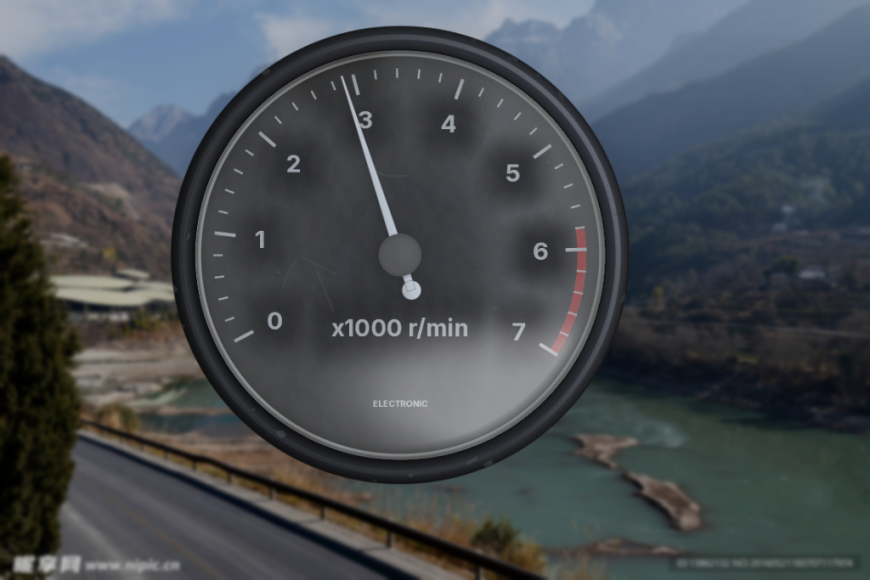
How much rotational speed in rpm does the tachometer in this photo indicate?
2900 rpm
